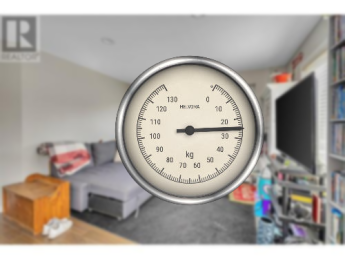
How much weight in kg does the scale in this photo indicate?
25 kg
